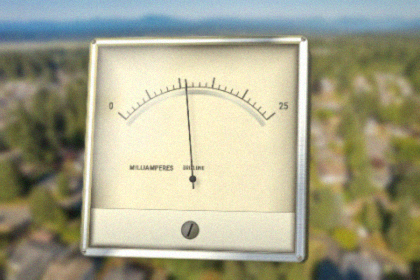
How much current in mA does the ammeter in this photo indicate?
11 mA
